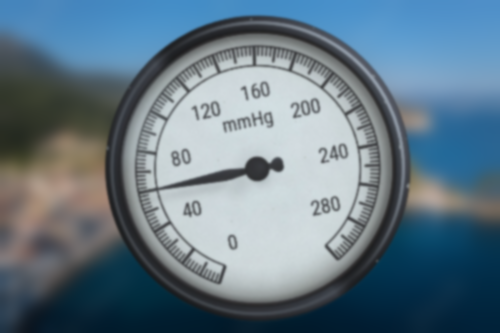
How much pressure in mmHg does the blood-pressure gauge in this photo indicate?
60 mmHg
